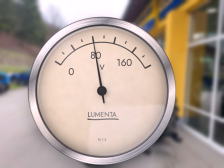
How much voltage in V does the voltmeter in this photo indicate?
80 V
